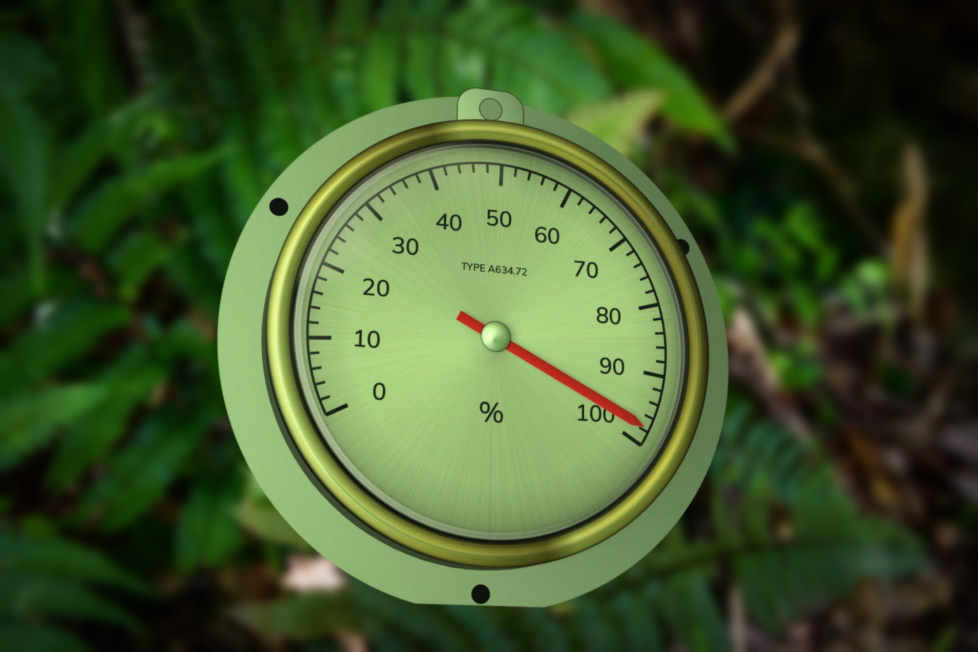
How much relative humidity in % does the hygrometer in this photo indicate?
98 %
